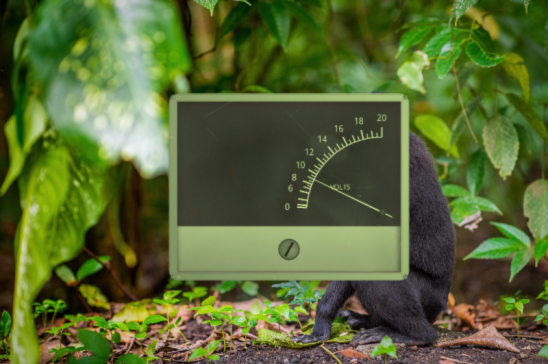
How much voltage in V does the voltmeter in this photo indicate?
9 V
